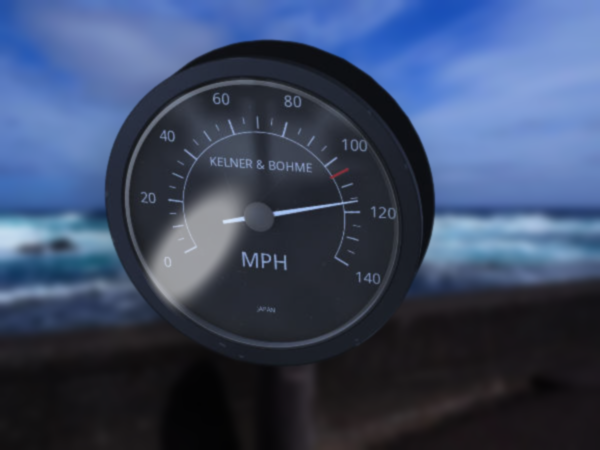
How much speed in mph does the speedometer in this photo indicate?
115 mph
